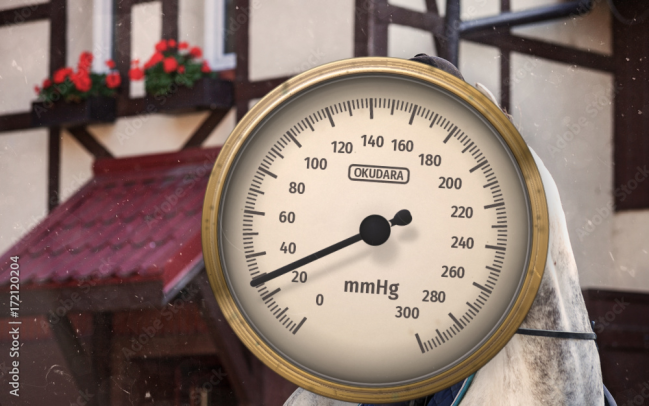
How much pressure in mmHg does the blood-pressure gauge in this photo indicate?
28 mmHg
